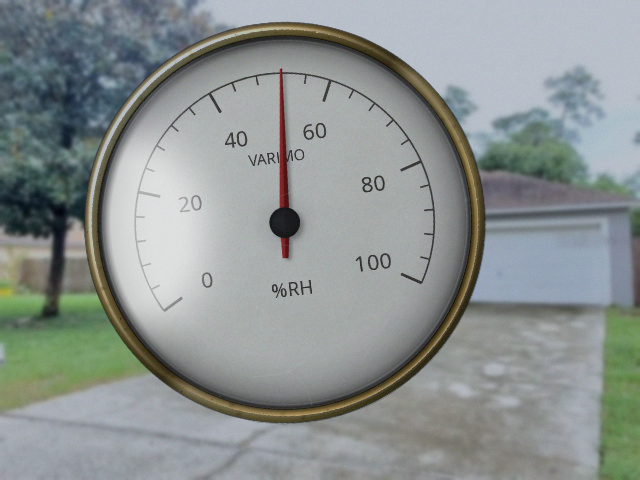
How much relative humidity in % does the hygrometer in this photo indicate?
52 %
